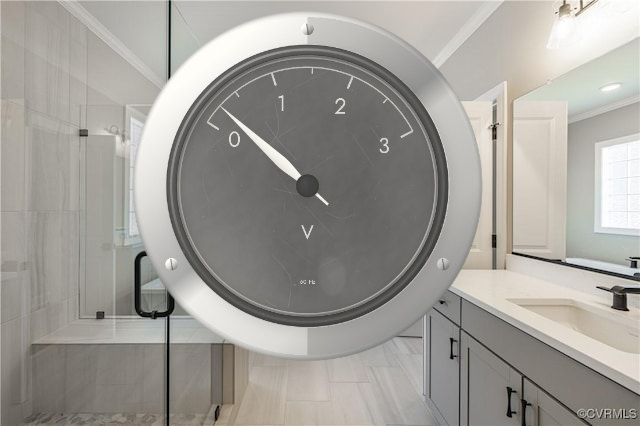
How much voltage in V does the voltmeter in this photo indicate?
0.25 V
